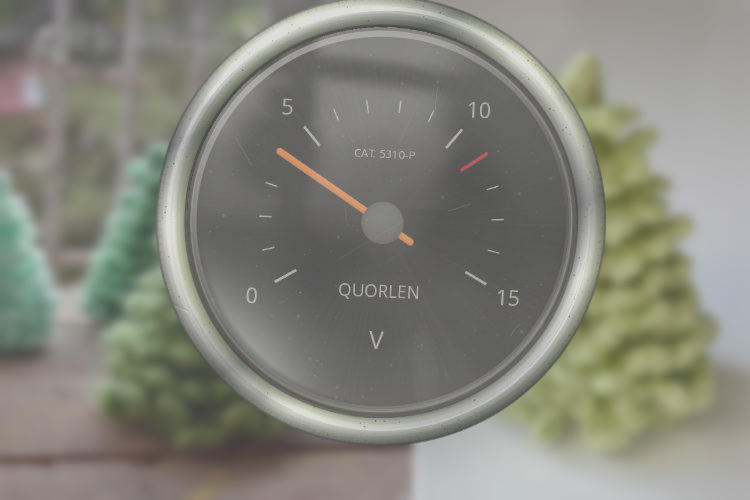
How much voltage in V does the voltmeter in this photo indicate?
4 V
